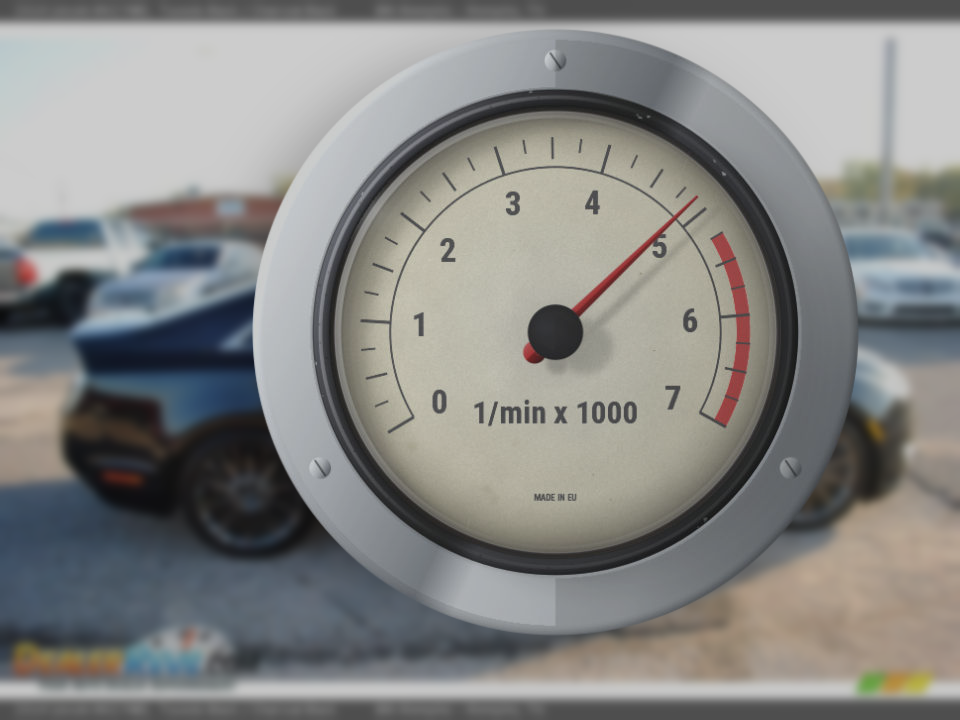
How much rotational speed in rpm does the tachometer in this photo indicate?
4875 rpm
